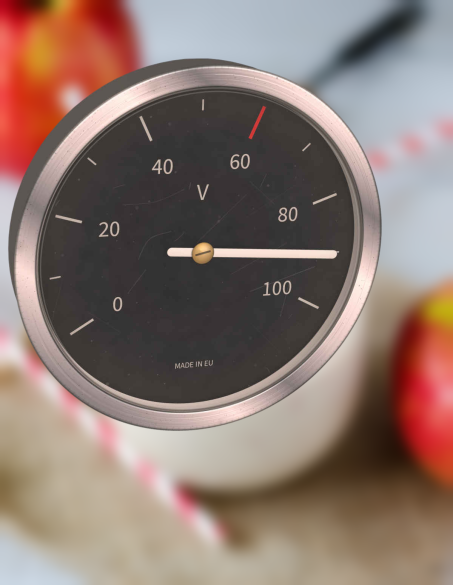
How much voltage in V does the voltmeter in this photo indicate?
90 V
